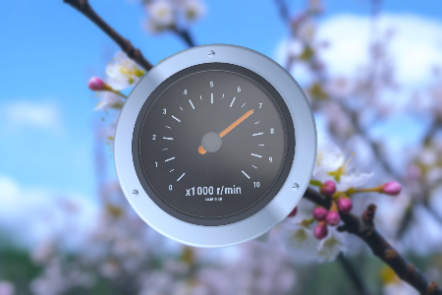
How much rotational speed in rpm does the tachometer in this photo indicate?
7000 rpm
